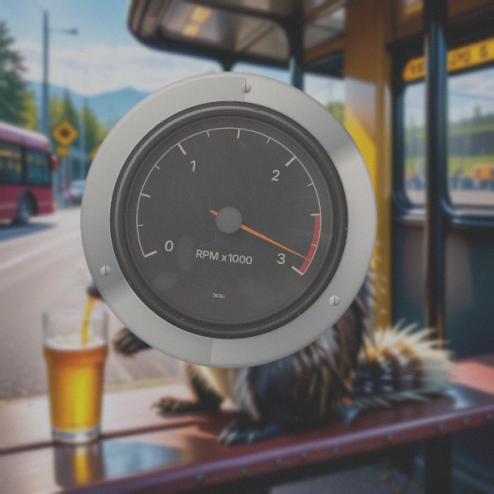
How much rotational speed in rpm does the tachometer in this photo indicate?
2875 rpm
